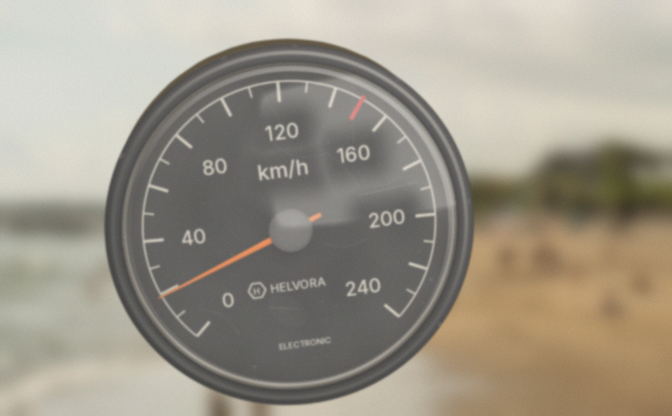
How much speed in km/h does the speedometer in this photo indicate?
20 km/h
